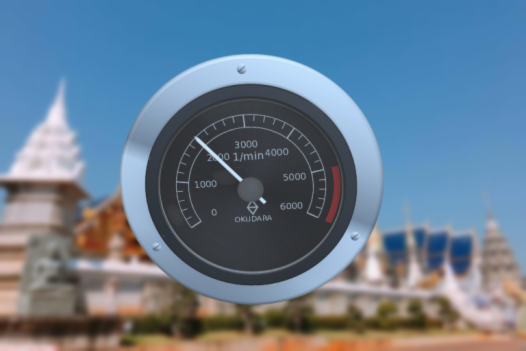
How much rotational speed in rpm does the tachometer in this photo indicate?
2000 rpm
